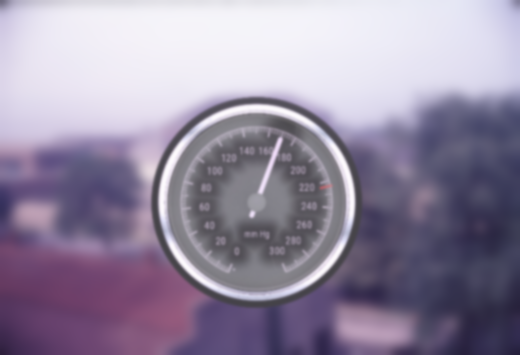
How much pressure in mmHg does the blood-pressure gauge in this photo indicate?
170 mmHg
